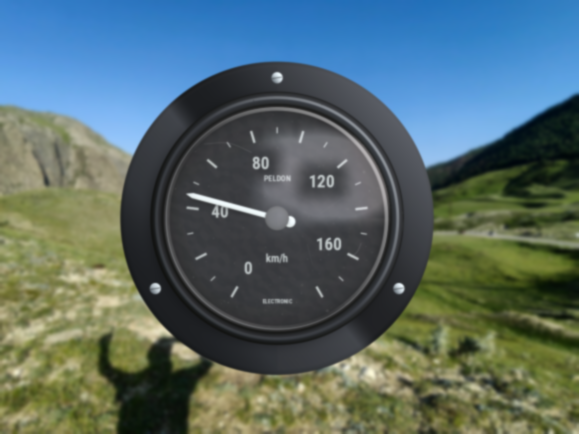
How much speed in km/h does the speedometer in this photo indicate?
45 km/h
